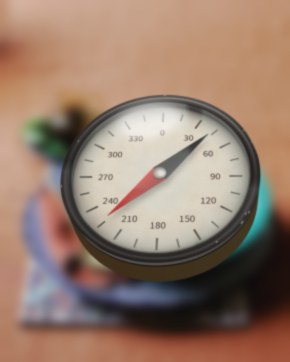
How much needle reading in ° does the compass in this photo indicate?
225 °
